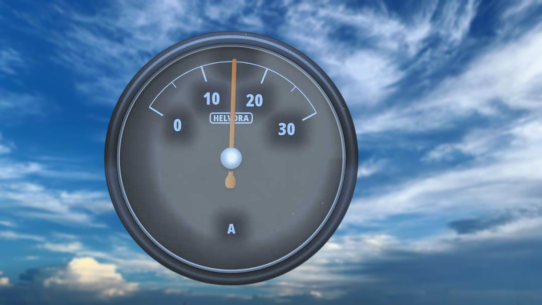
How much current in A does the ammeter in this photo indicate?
15 A
